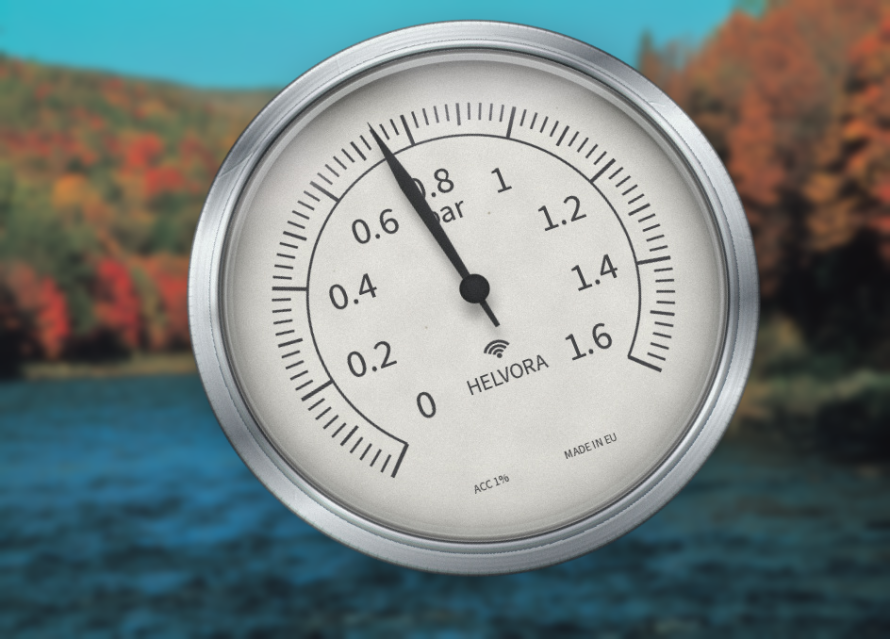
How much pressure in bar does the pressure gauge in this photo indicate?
0.74 bar
